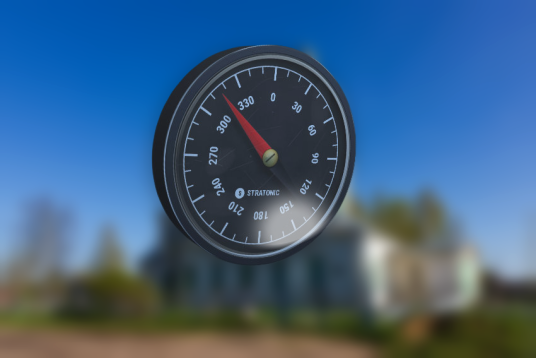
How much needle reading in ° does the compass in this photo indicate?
315 °
